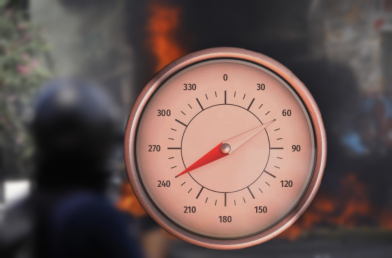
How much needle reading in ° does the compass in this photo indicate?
240 °
